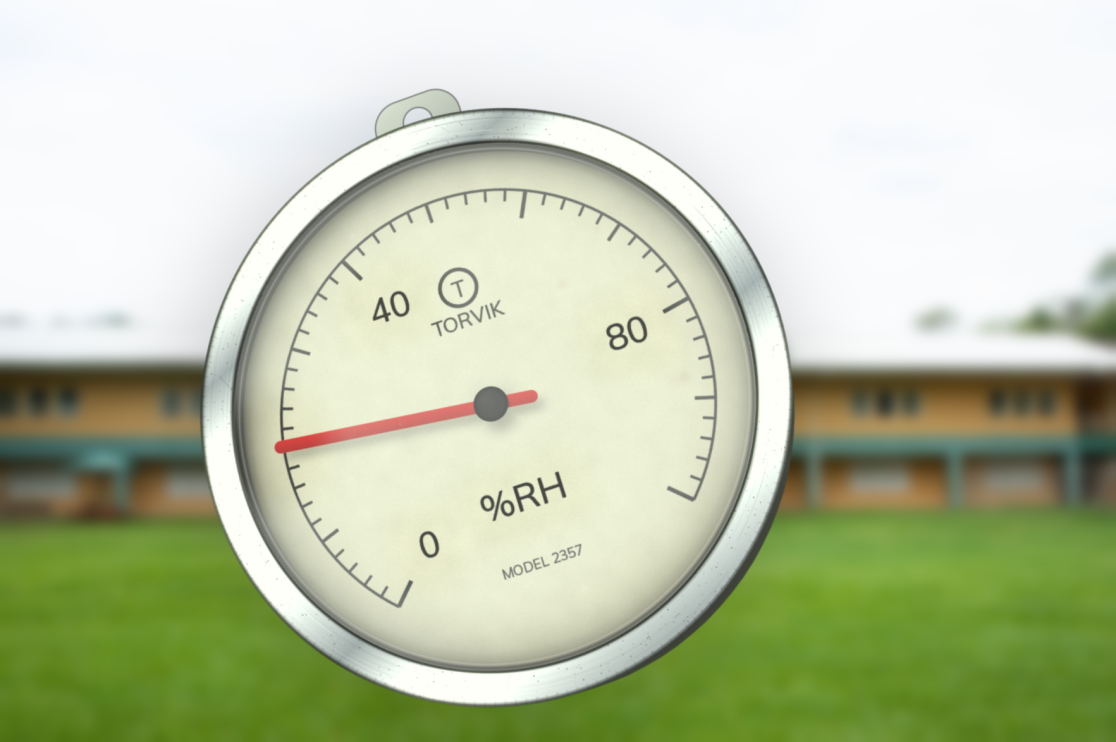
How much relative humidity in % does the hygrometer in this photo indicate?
20 %
